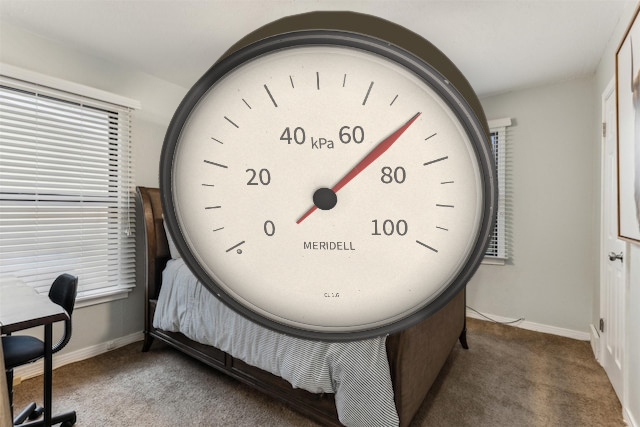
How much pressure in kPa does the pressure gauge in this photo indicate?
70 kPa
